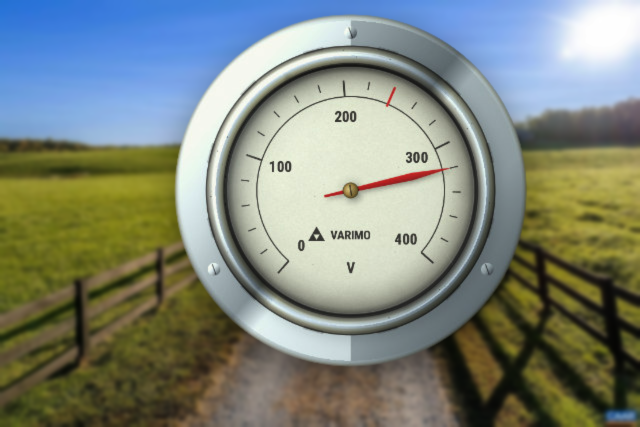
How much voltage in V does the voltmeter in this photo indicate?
320 V
